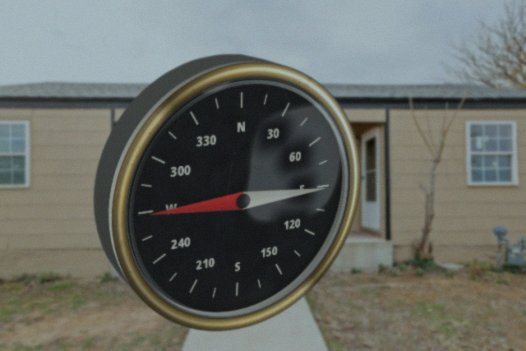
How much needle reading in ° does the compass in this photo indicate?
270 °
